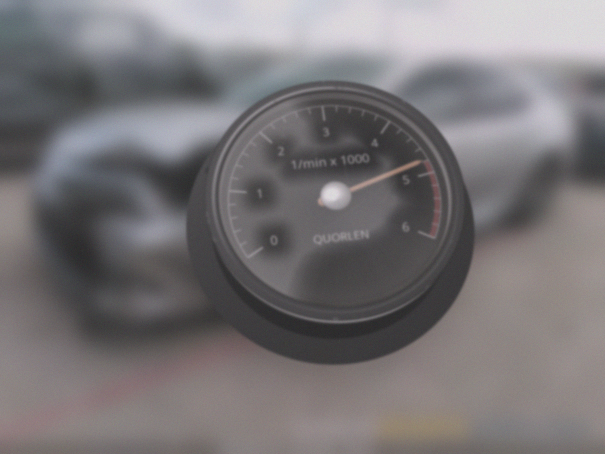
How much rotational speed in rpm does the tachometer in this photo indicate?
4800 rpm
